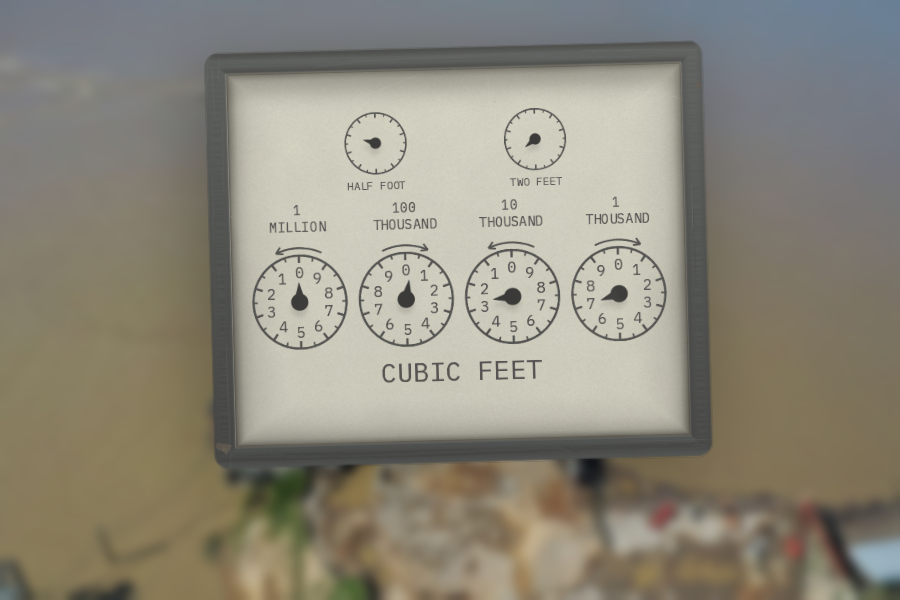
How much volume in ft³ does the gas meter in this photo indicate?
2700 ft³
